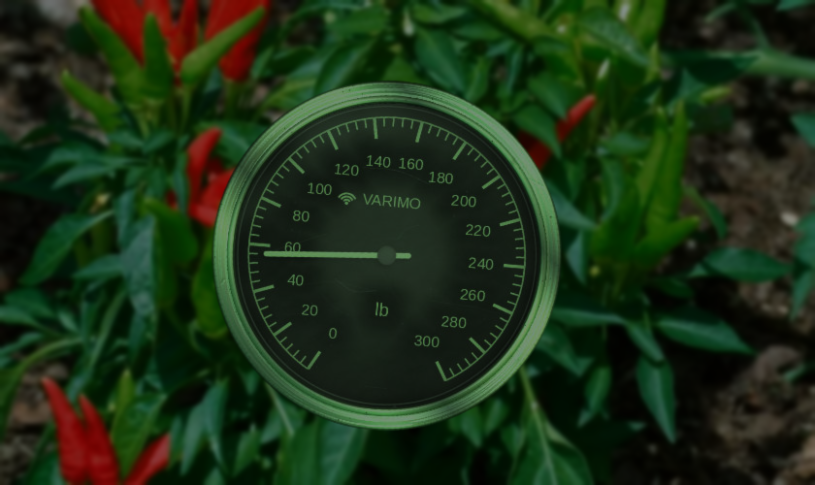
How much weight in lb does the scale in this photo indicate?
56 lb
